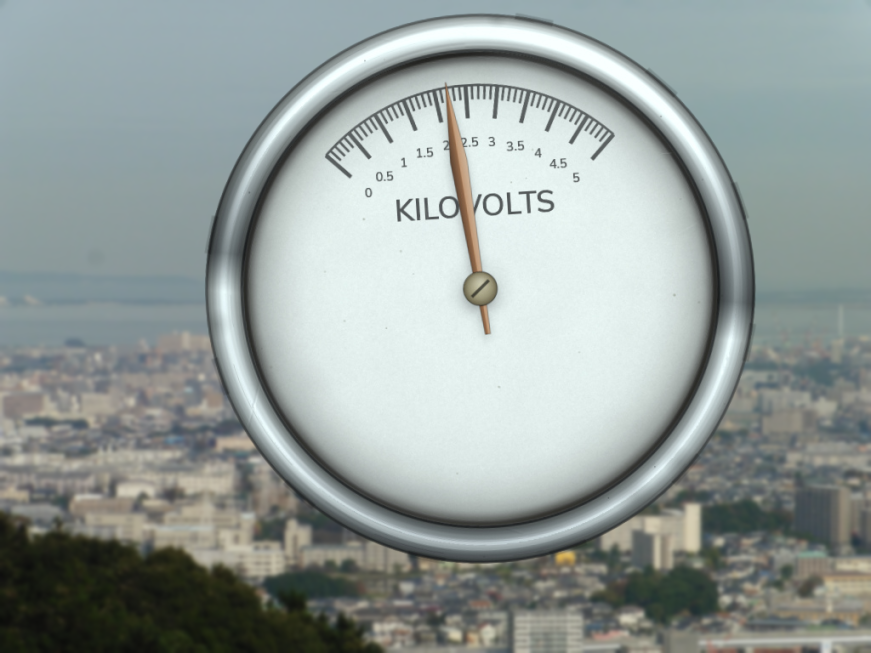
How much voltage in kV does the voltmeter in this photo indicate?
2.2 kV
